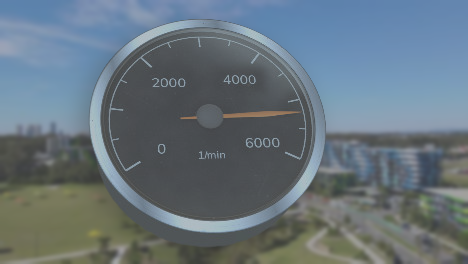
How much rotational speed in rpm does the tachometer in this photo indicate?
5250 rpm
